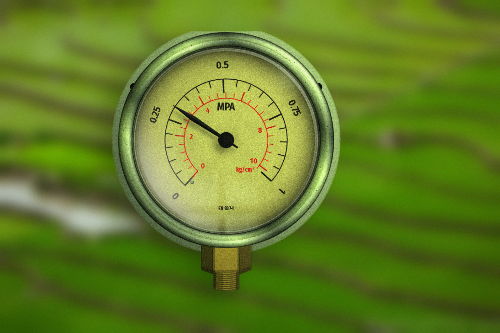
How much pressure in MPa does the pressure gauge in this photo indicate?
0.3 MPa
